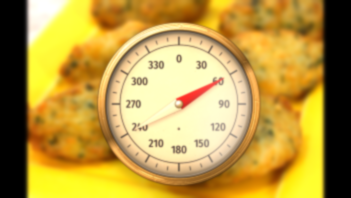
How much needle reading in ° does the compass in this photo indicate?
60 °
